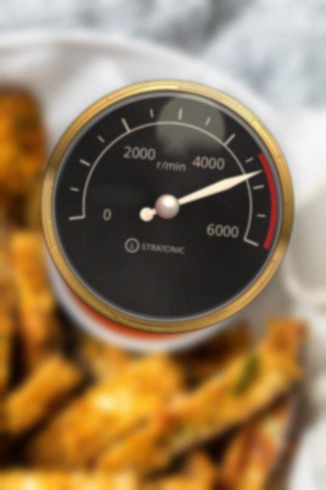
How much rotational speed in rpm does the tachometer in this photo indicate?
4750 rpm
